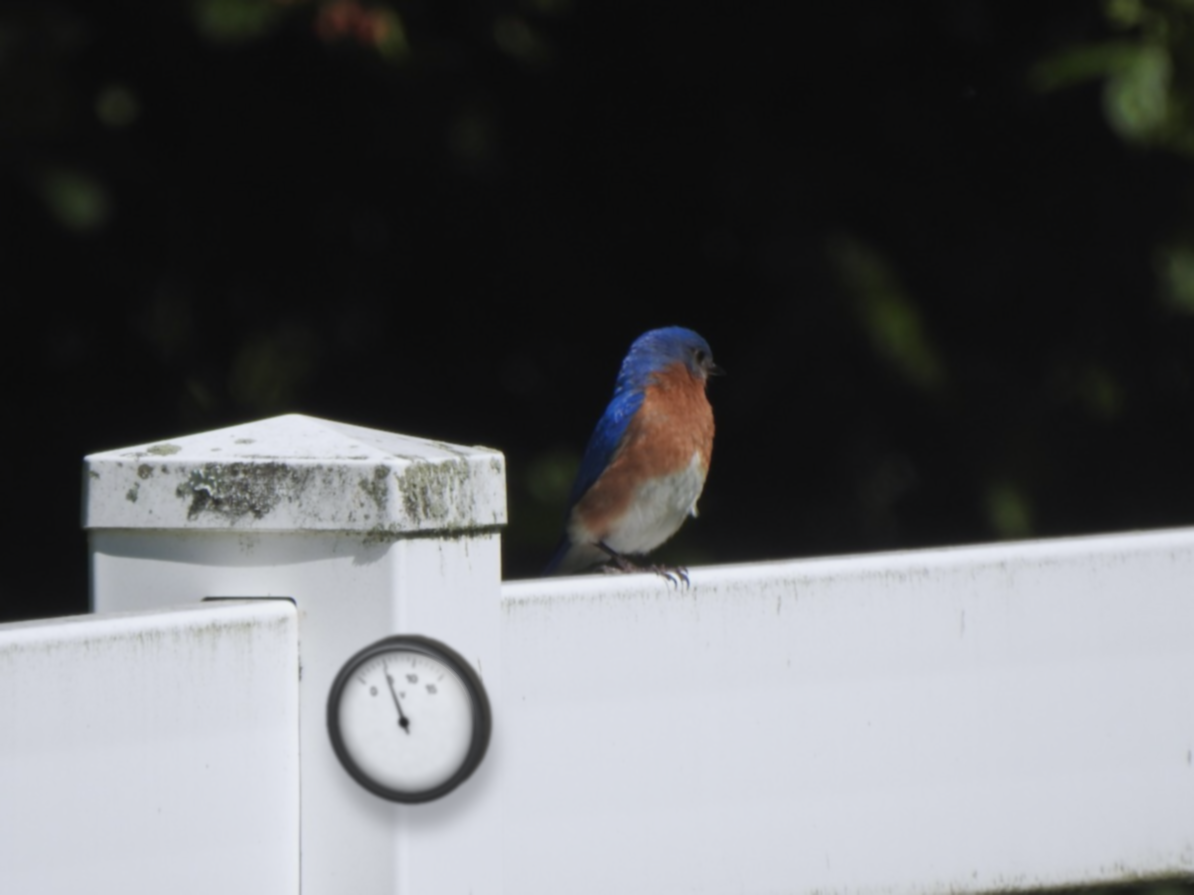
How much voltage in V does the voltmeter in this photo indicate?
5 V
